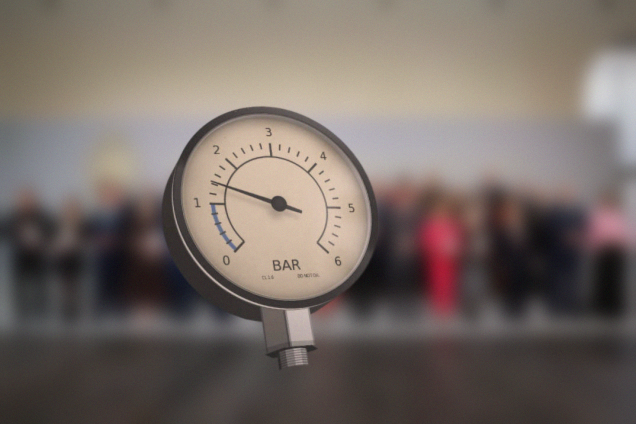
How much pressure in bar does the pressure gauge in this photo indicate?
1.4 bar
